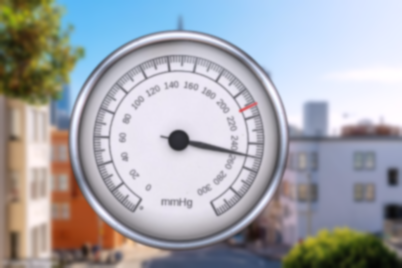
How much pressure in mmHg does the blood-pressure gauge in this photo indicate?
250 mmHg
